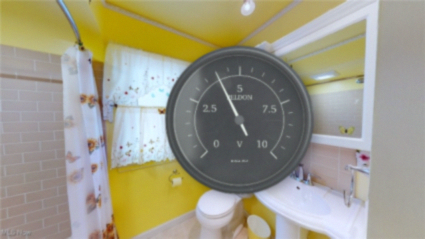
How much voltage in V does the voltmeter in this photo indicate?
4 V
